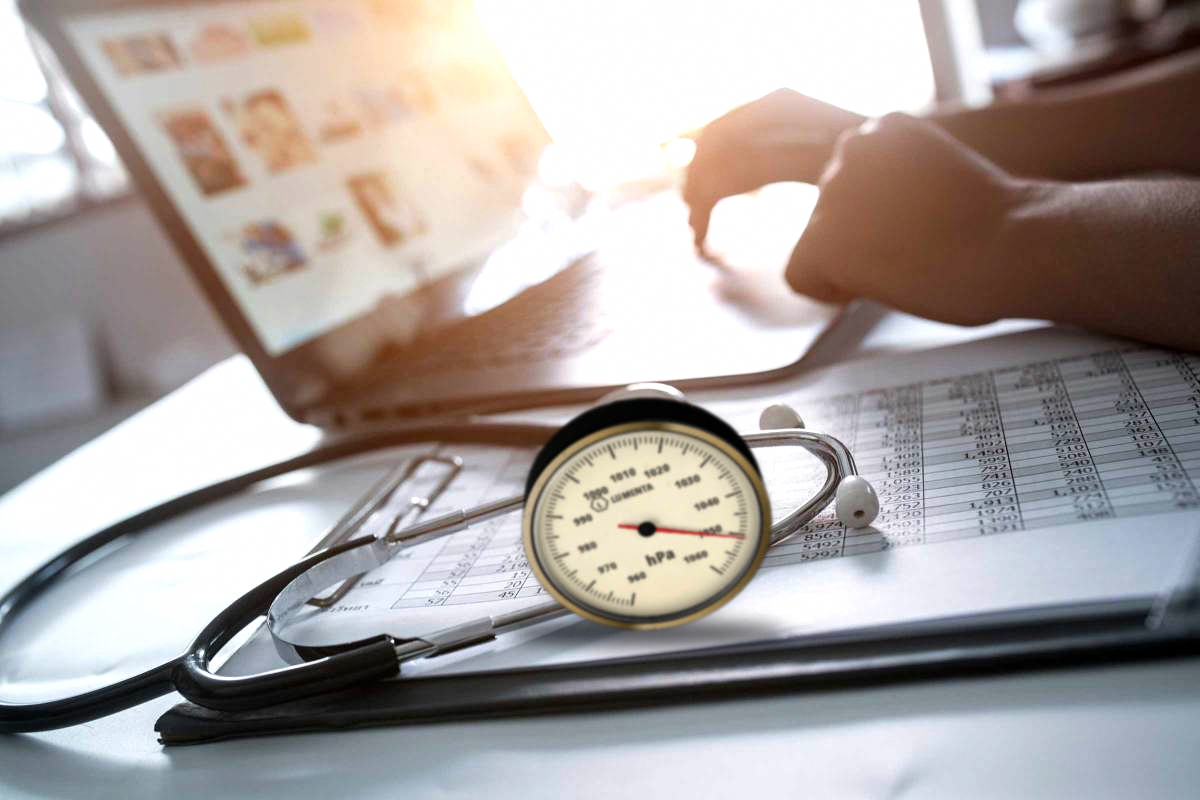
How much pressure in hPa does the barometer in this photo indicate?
1050 hPa
